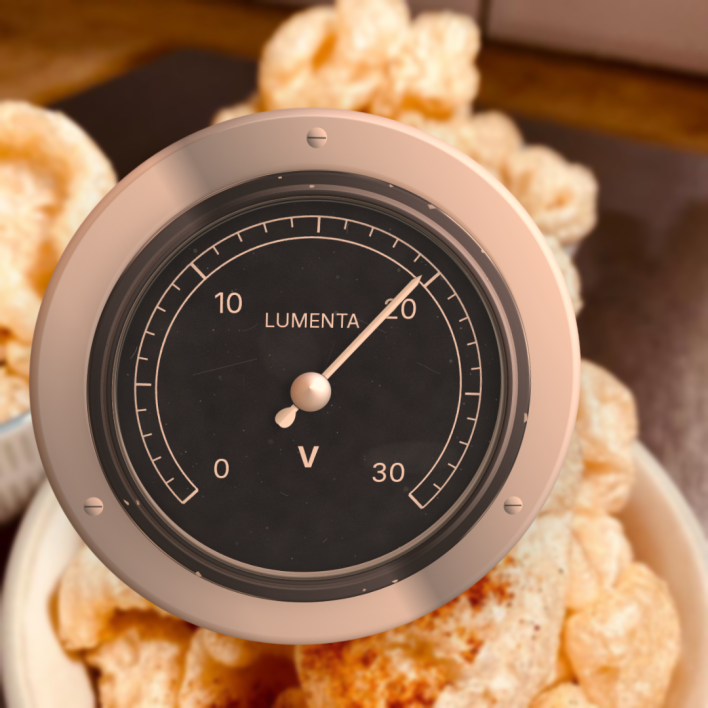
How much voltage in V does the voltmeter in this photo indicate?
19.5 V
